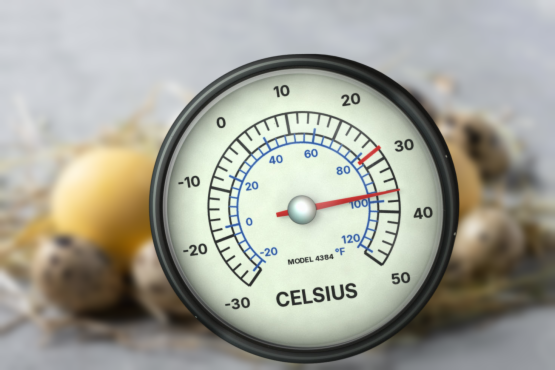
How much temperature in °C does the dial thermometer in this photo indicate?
36 °C
